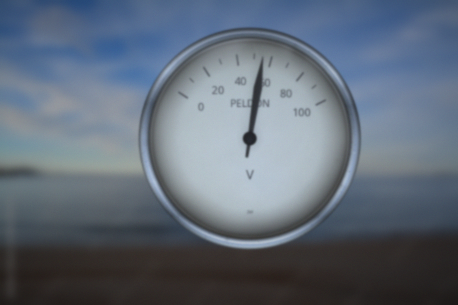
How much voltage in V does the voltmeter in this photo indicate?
55 V
